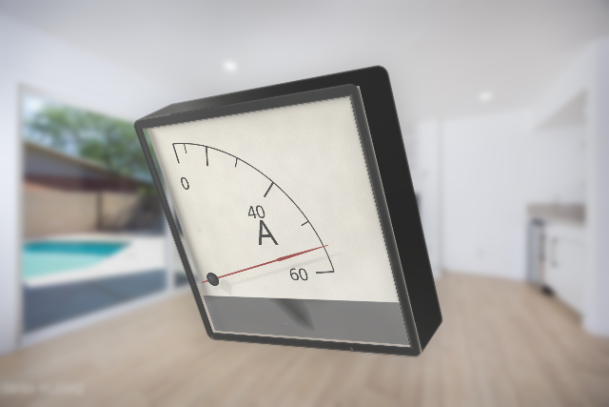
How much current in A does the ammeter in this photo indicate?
55 A
